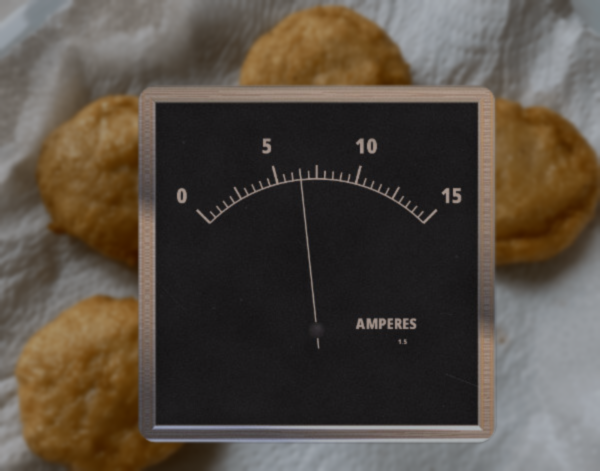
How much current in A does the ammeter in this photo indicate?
6.5 A
